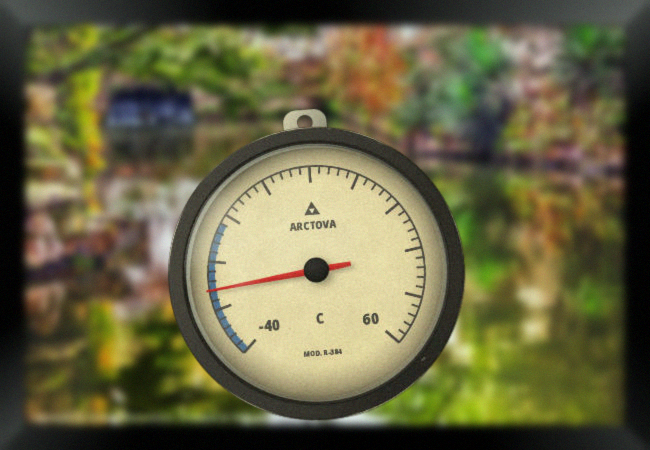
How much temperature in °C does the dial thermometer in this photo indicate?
-26 °C
